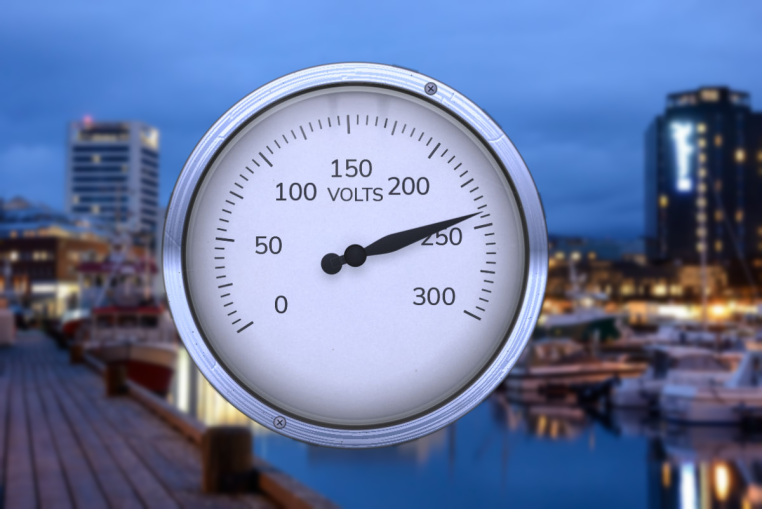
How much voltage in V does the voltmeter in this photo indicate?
242.5 V
